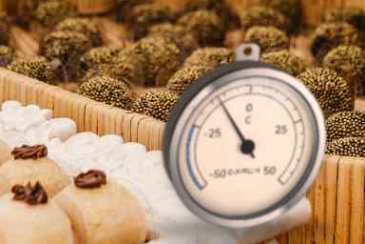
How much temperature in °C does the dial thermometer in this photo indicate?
-12.5 °C
